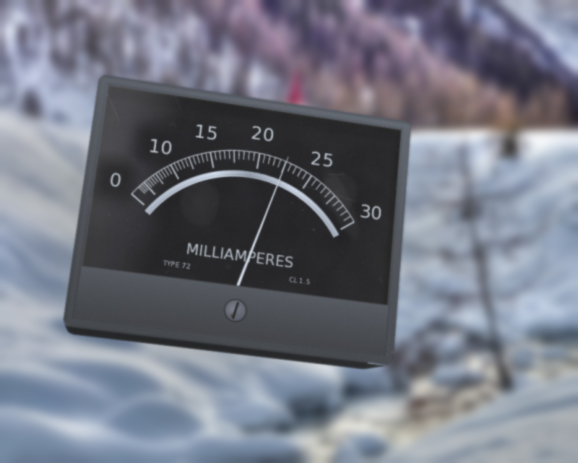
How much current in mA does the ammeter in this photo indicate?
22.5 mA
